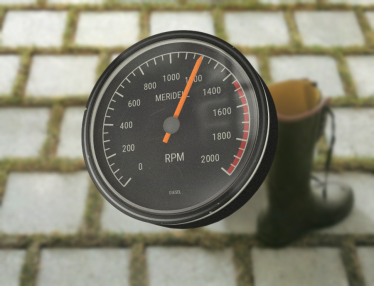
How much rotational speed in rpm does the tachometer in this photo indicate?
1200 rpm
